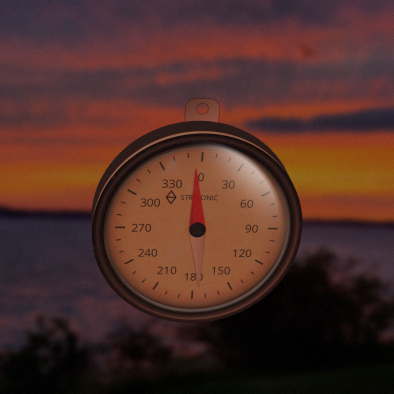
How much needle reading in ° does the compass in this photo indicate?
355 °
